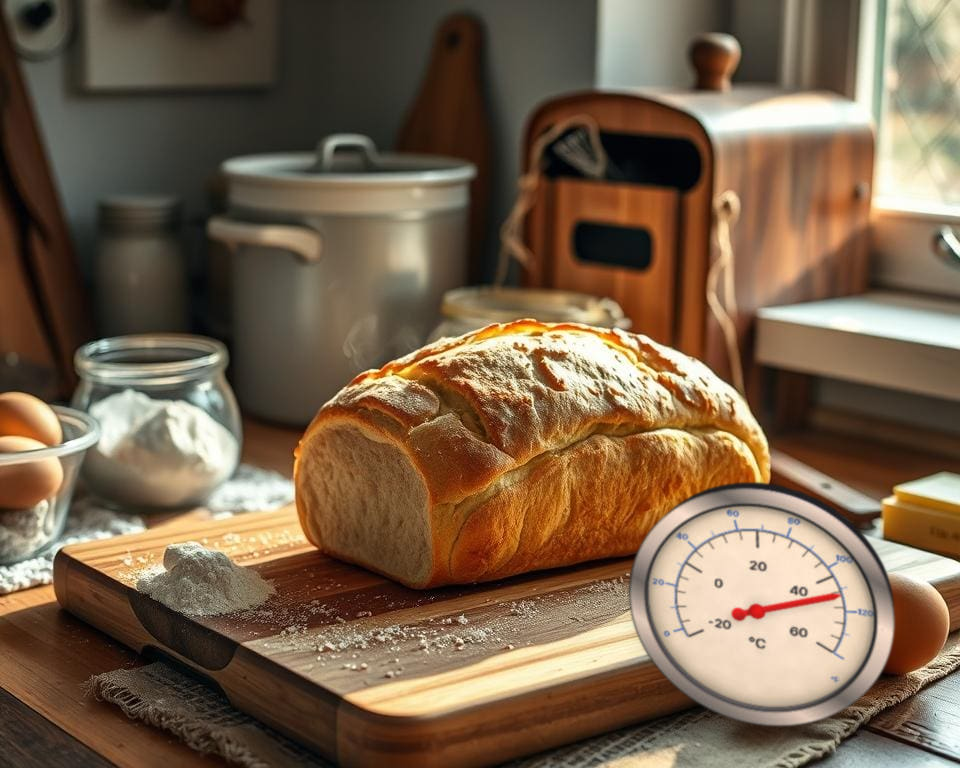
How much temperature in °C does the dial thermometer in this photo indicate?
44 °C
